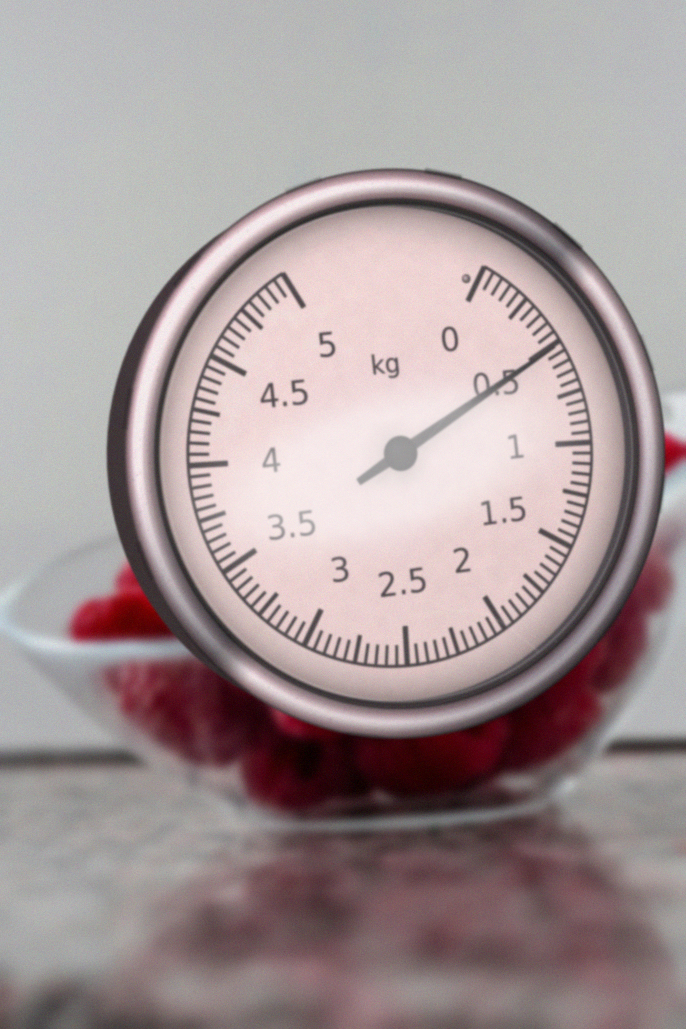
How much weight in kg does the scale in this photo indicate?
0.5 kg
